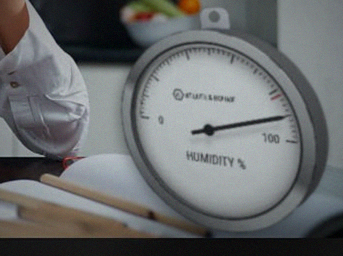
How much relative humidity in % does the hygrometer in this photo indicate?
90 %
